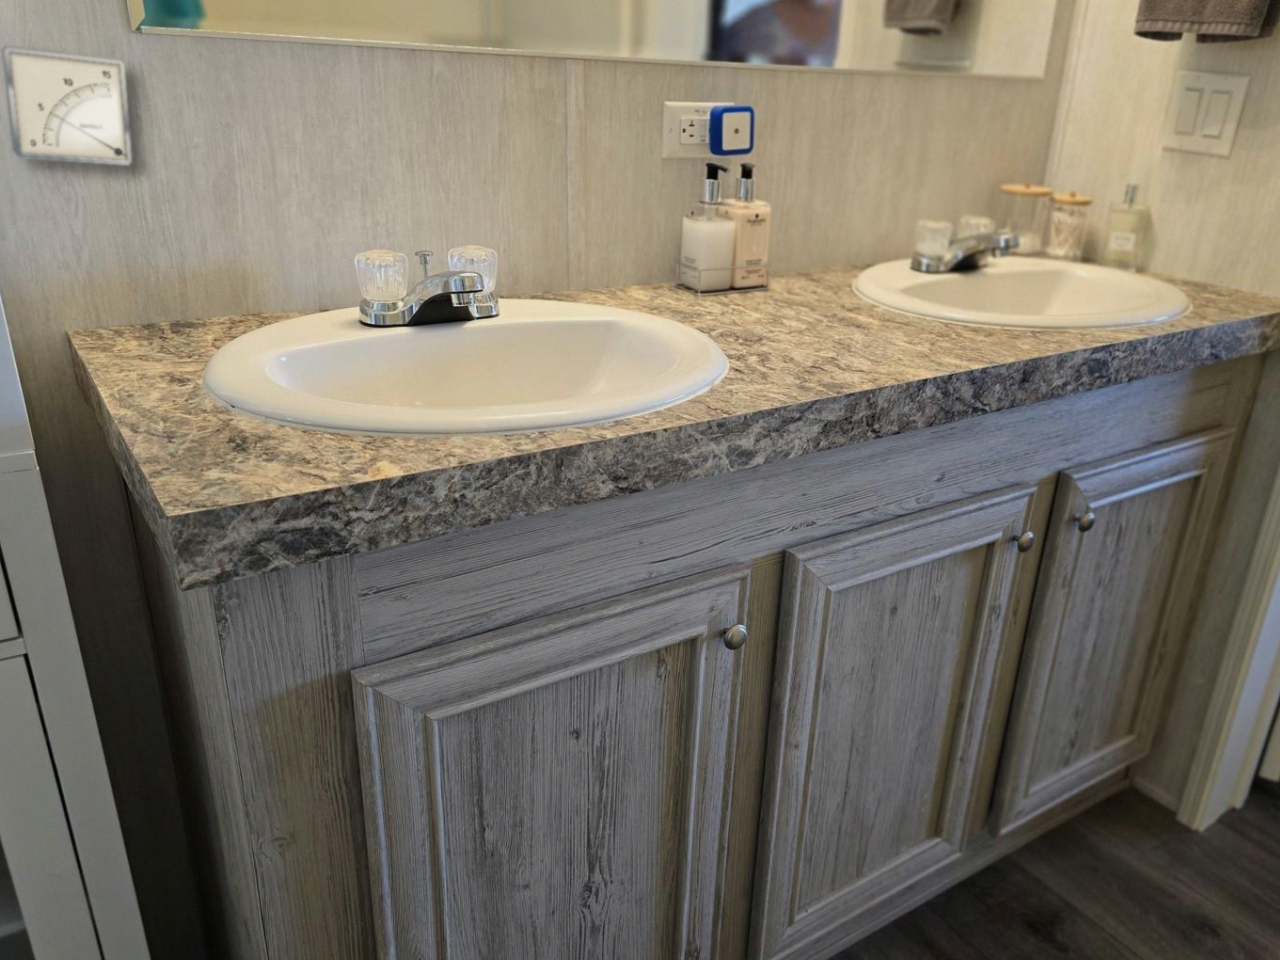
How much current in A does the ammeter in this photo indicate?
5 A
